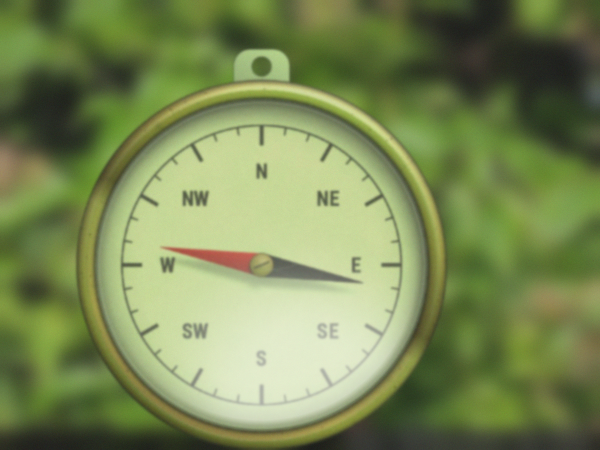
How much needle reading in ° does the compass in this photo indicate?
280 °
